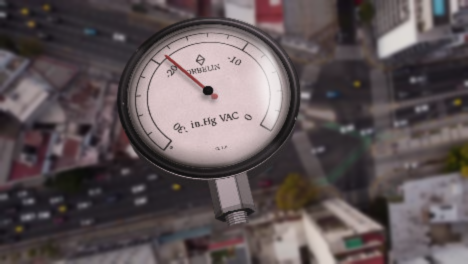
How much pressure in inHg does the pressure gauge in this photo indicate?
-19 inHg
